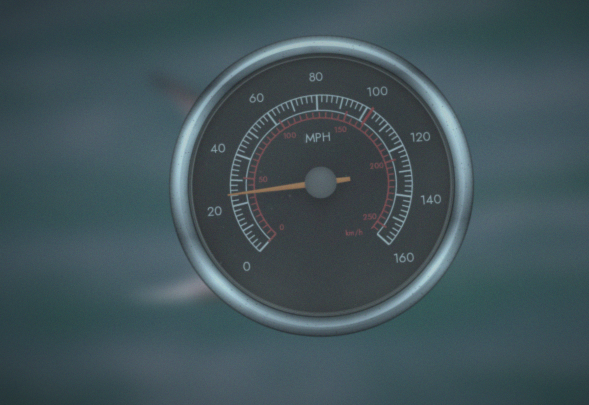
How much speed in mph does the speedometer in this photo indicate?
24 mph
